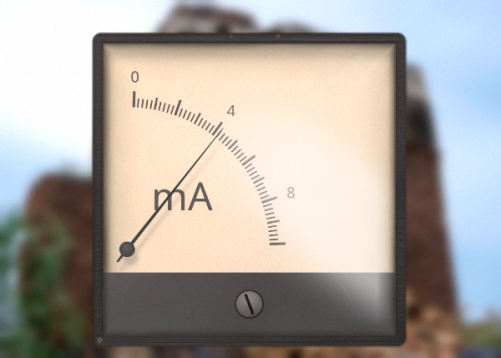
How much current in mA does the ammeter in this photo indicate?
4.2 mA
